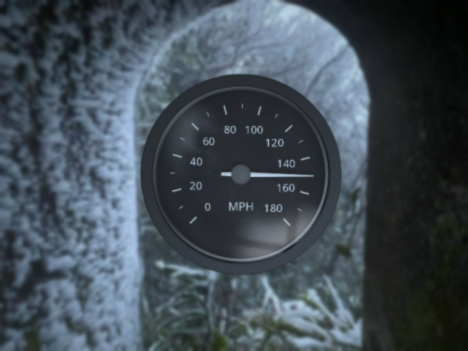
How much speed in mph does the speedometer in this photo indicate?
150 mph
